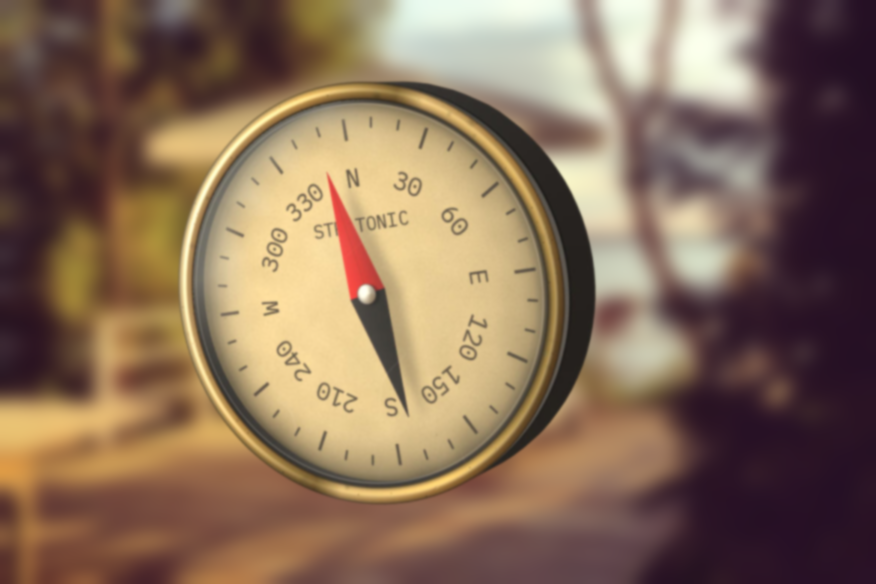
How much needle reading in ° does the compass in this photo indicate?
350 °
